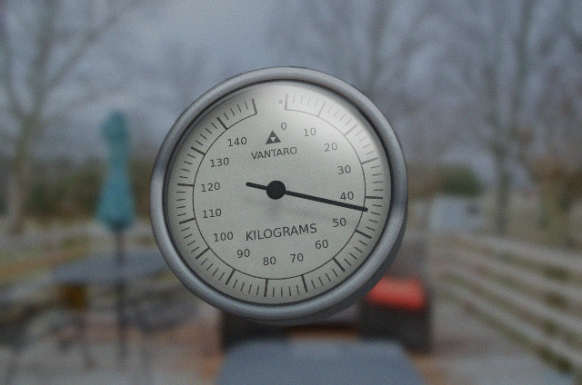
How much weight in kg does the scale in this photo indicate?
44 kg
